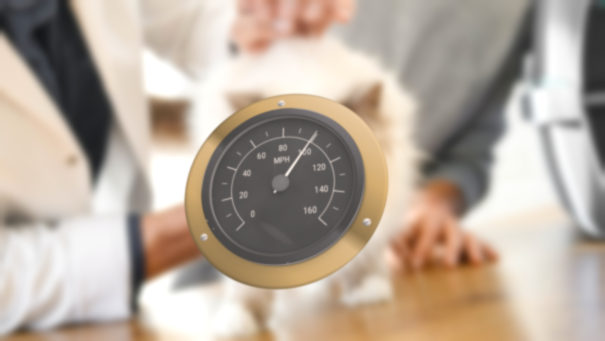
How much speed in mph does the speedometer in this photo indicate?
100 mph
